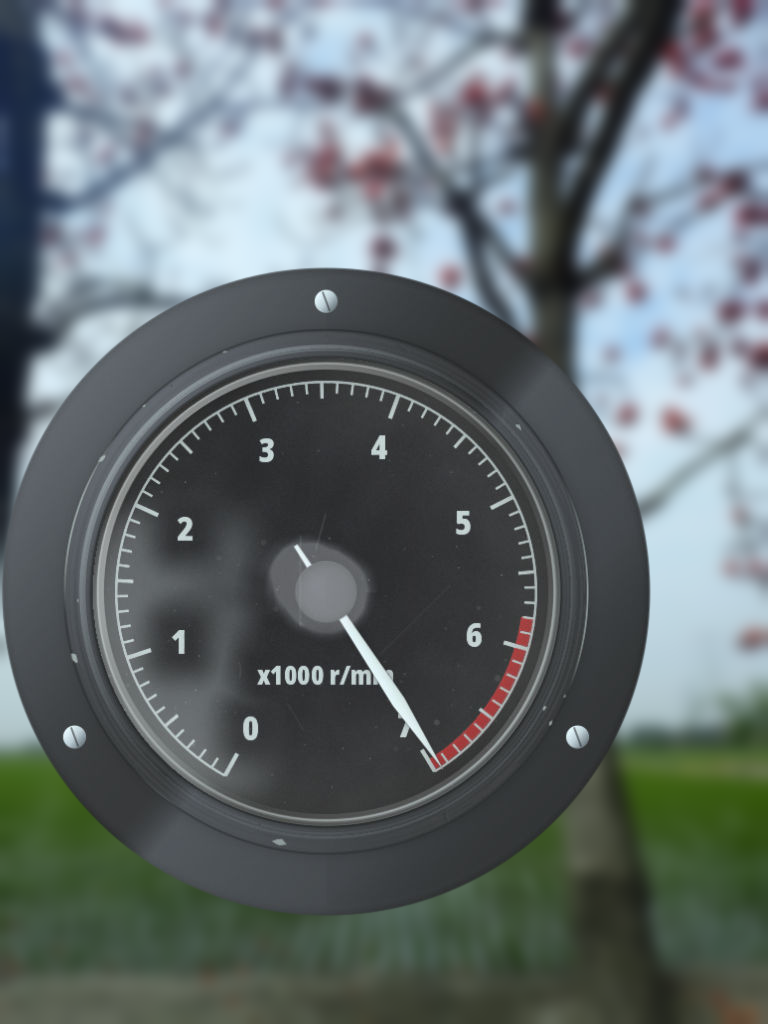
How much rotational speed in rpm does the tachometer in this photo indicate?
6950 rpm
